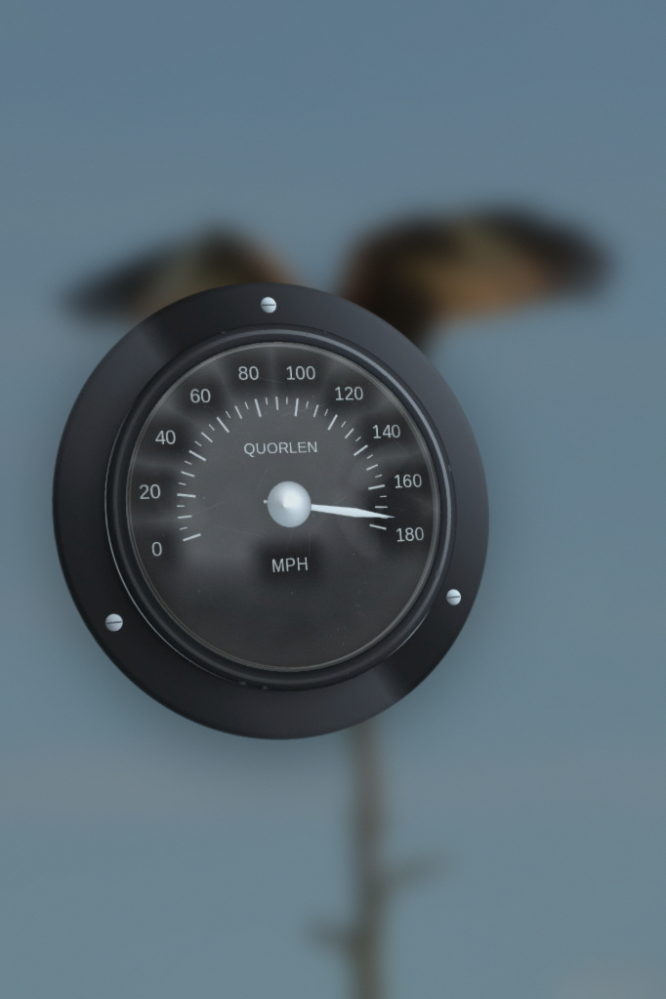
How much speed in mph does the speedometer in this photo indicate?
175 mph
